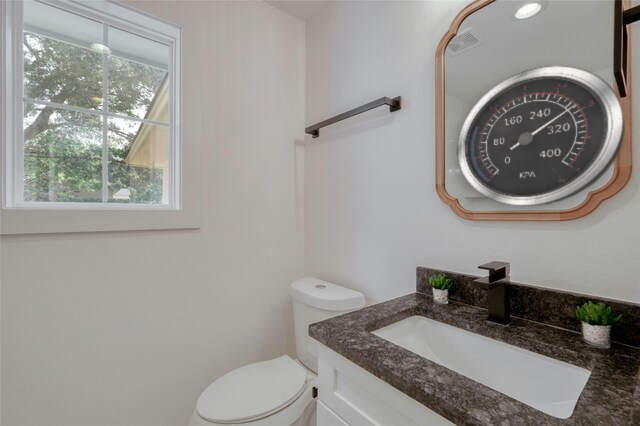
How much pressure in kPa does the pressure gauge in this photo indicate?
290 kPa
